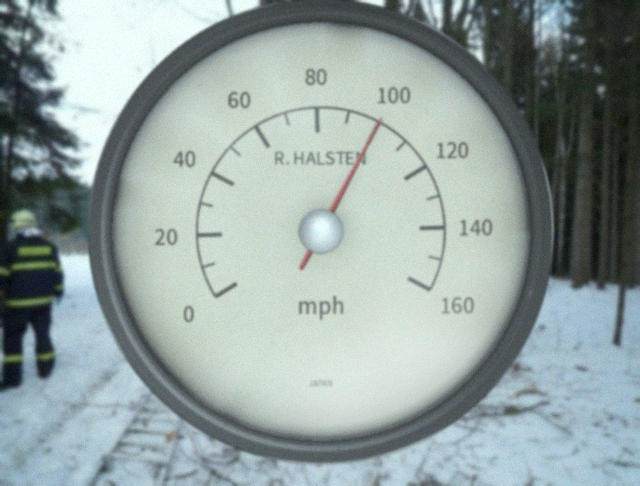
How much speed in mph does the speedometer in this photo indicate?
100 mph
